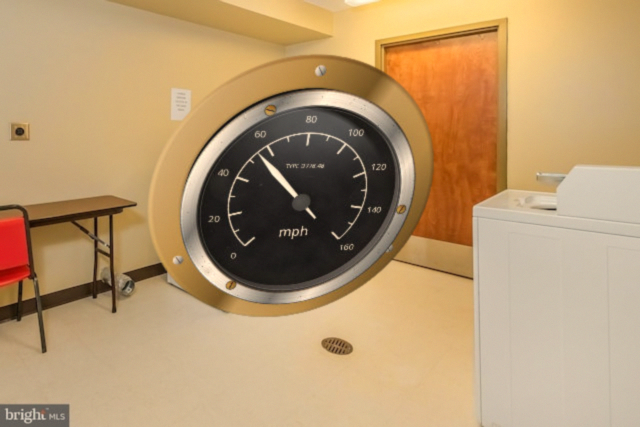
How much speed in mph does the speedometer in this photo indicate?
55 mph
